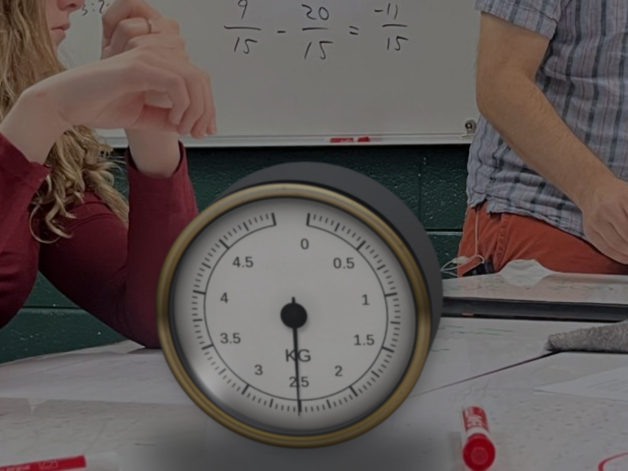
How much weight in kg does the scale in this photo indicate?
2.5 kg
